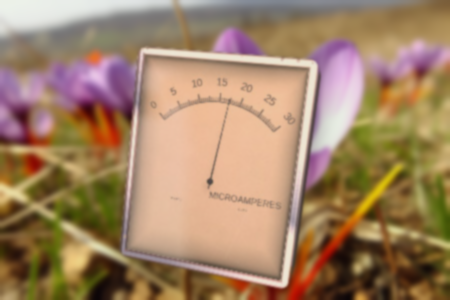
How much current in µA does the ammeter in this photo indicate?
17.5 µA
